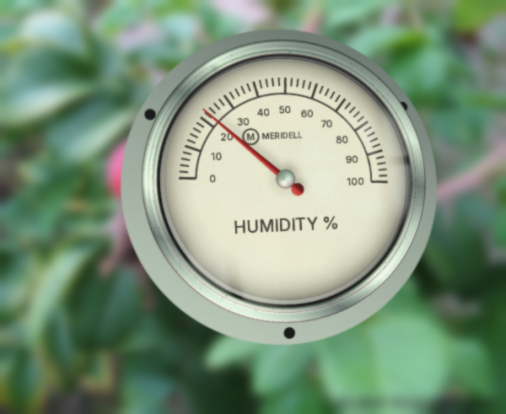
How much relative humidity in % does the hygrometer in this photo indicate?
22 %
